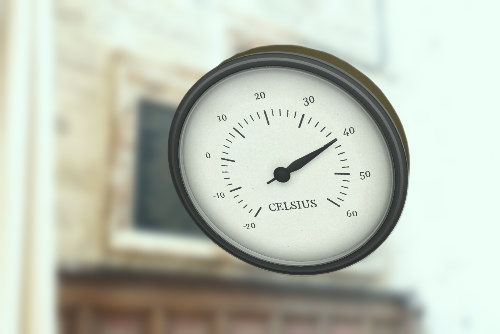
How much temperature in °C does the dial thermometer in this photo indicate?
40 °C
